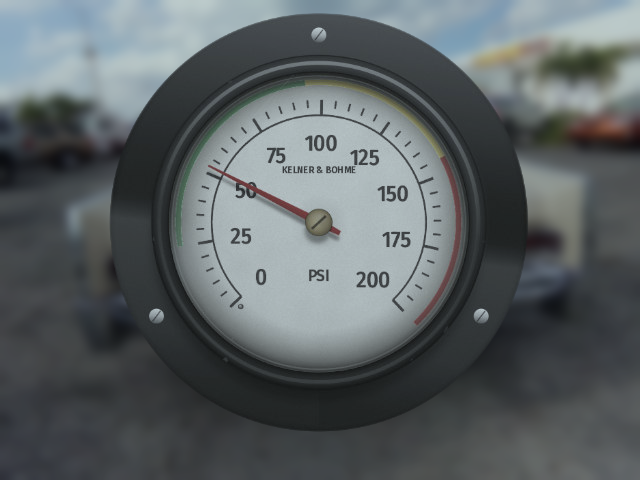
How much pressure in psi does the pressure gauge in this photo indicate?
52.5 psi
